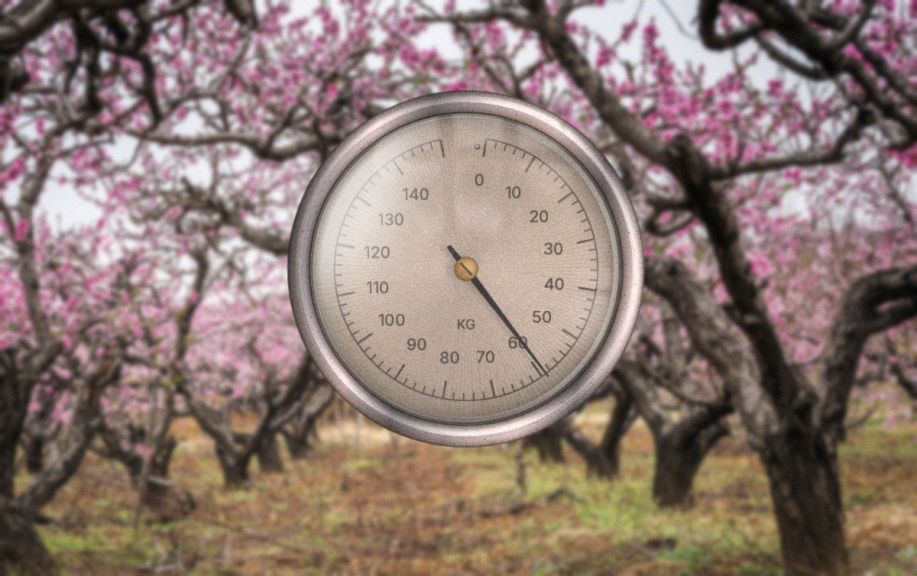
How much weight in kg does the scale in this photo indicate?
59 kg
